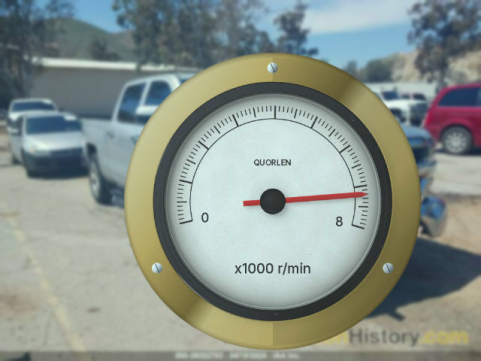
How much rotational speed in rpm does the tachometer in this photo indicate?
7200 rpm
